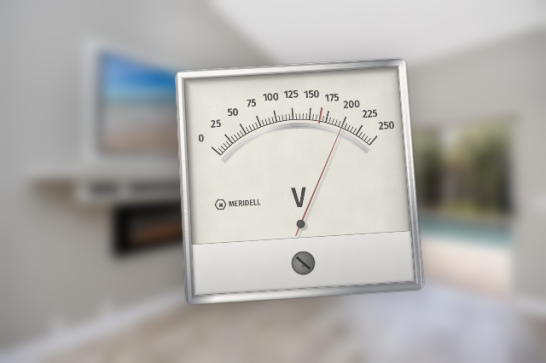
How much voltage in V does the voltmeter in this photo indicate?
200 V
